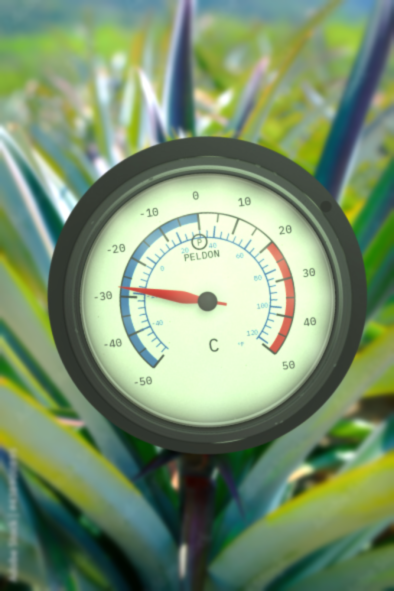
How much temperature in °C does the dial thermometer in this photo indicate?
-27.5 °C
